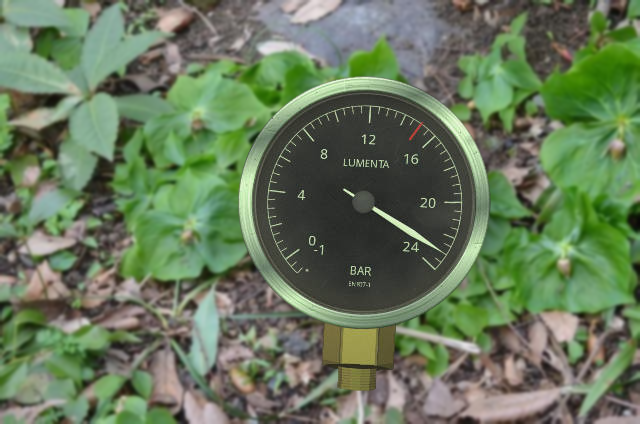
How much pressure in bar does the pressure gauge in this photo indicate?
23 bar
